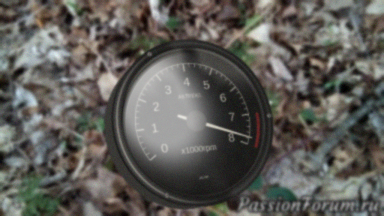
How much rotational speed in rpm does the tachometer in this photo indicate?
7800 rpm
